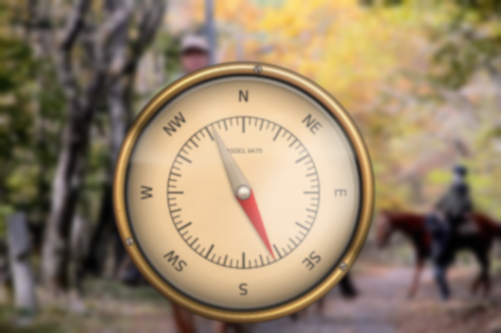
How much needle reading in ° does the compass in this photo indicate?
155 °
